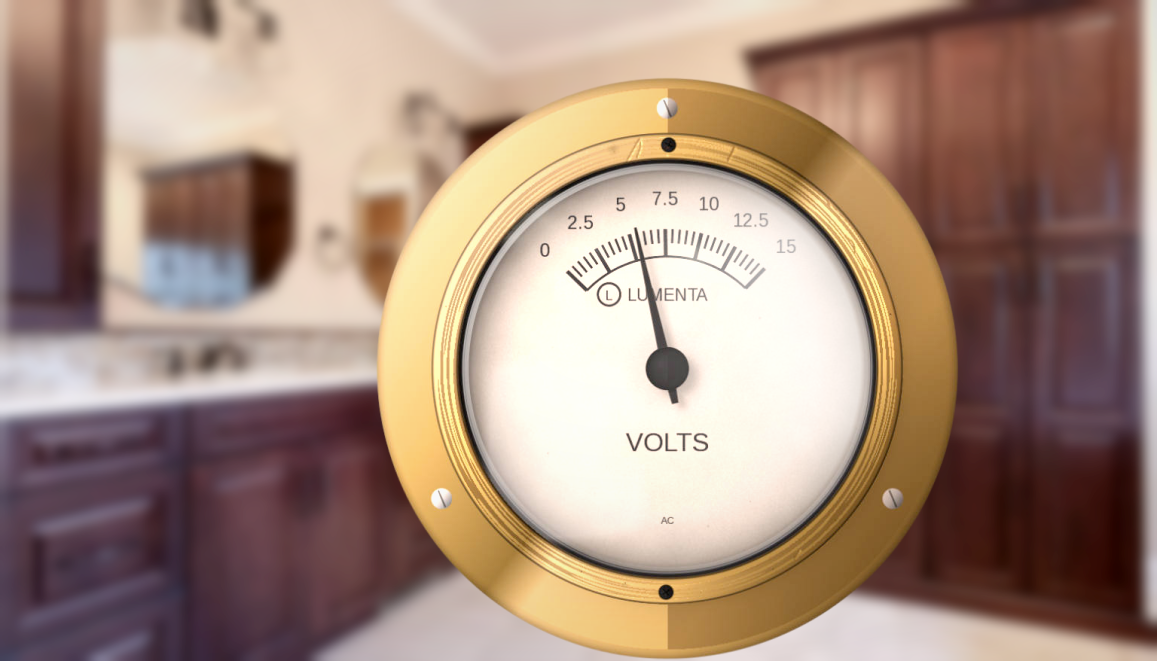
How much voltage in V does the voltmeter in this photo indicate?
5.5 V
